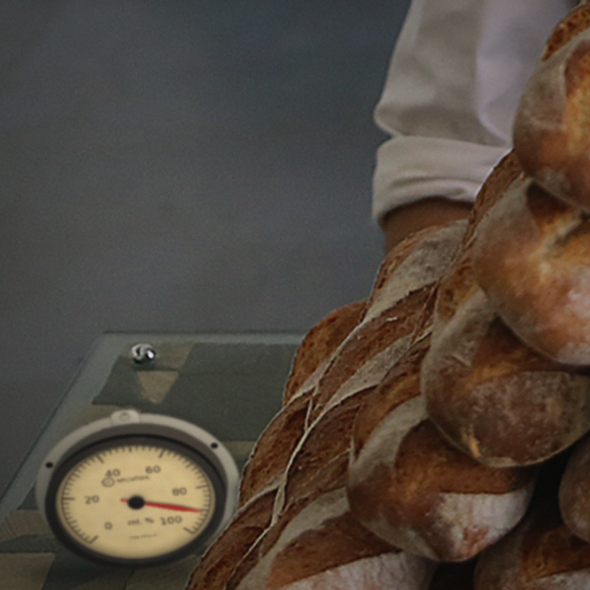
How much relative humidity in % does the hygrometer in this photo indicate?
90 %
